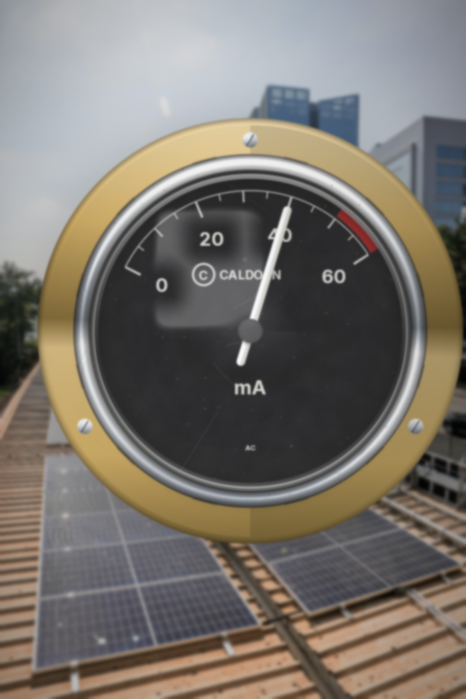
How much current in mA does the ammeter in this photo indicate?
40 mA
